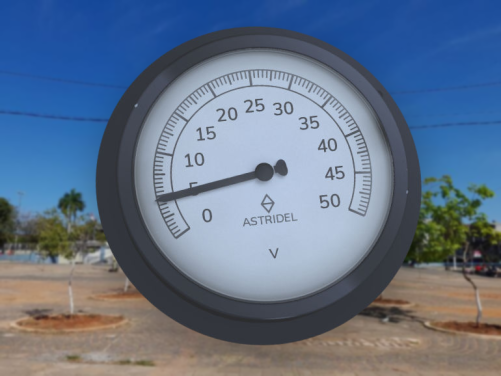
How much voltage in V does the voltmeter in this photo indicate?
4.5 V
